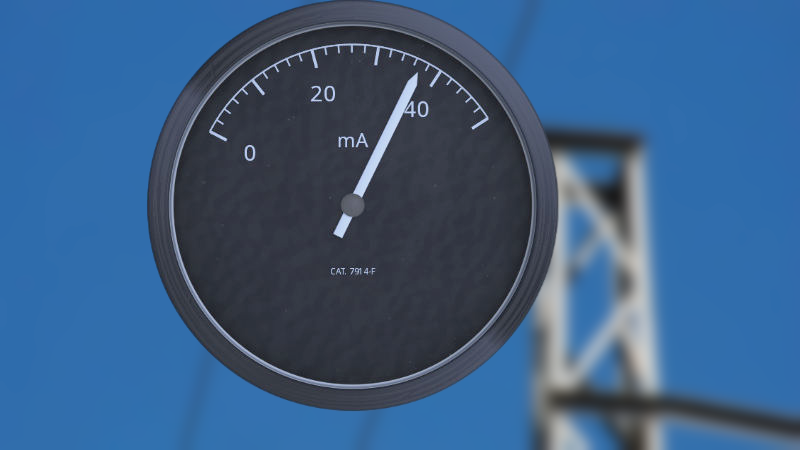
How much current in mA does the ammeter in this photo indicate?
37 mA
